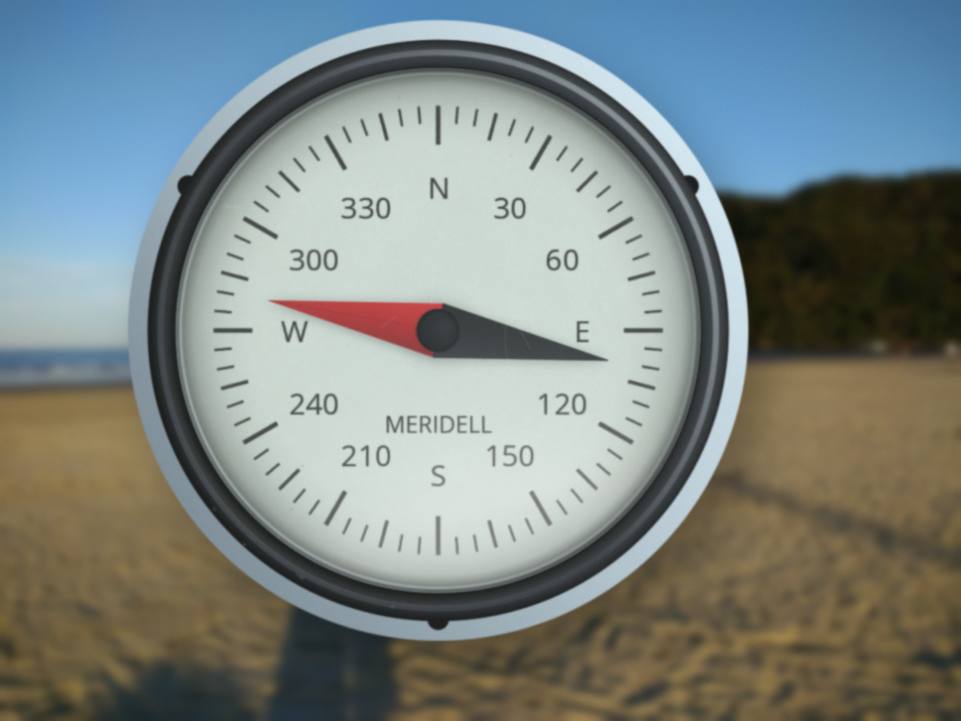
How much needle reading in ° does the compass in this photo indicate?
280 °
